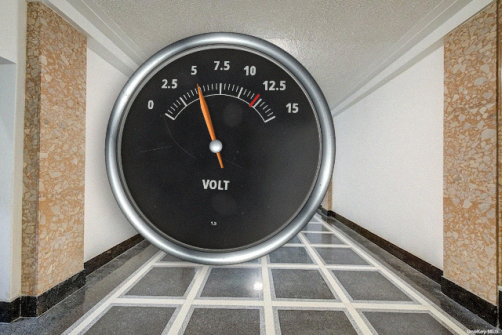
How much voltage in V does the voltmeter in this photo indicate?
5 V
